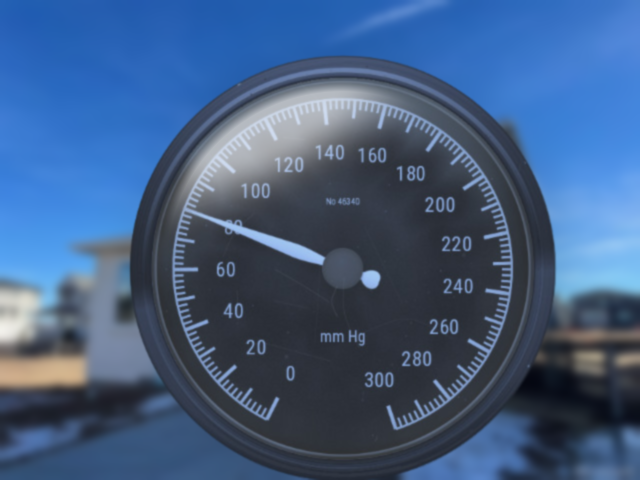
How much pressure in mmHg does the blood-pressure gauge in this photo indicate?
80 mmHg
